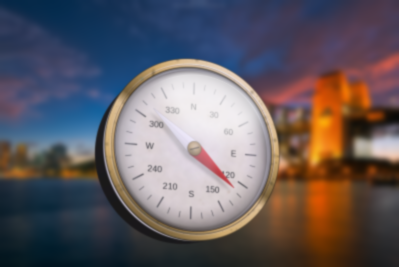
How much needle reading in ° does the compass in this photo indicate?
130 °
